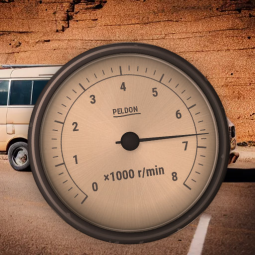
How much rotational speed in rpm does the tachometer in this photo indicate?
6700 rpm
